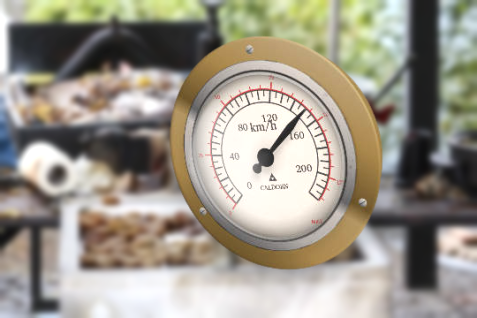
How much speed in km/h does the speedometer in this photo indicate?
150 km/h
